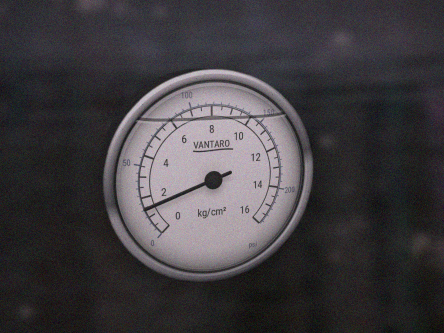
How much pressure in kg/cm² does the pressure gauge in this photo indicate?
1.5 kg/cm²
